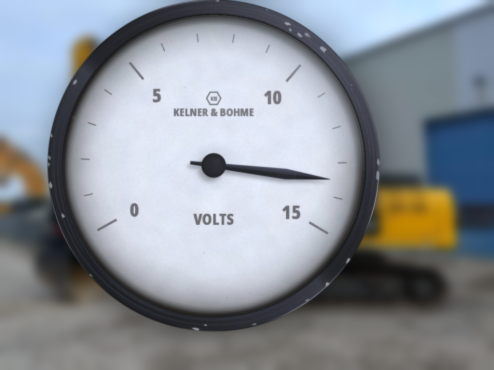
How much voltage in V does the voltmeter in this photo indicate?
13.5 V
